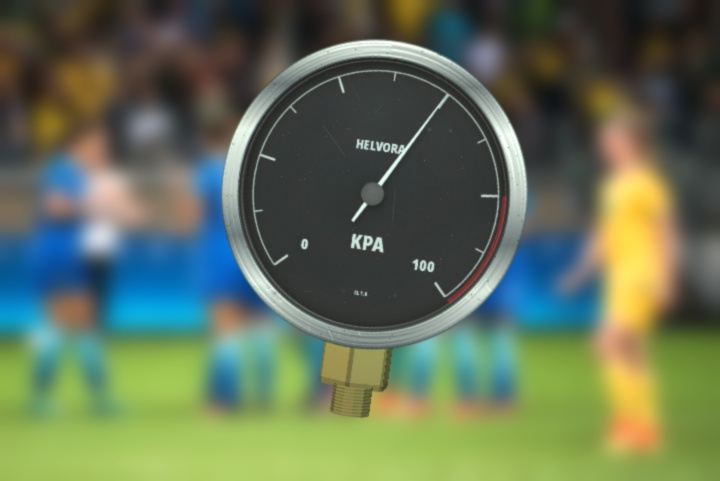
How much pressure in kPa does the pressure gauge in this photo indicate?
60 kPa
